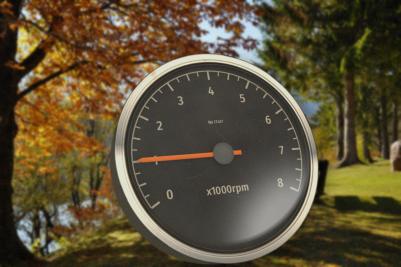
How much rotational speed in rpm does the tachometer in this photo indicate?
1000 rpm
